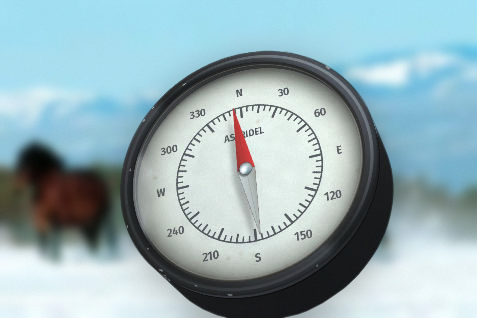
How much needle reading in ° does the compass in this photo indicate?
355 °
